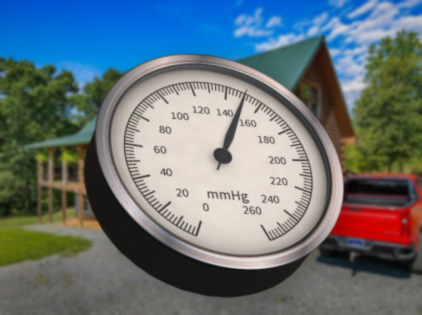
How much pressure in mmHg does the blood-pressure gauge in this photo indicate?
150 mmHg
